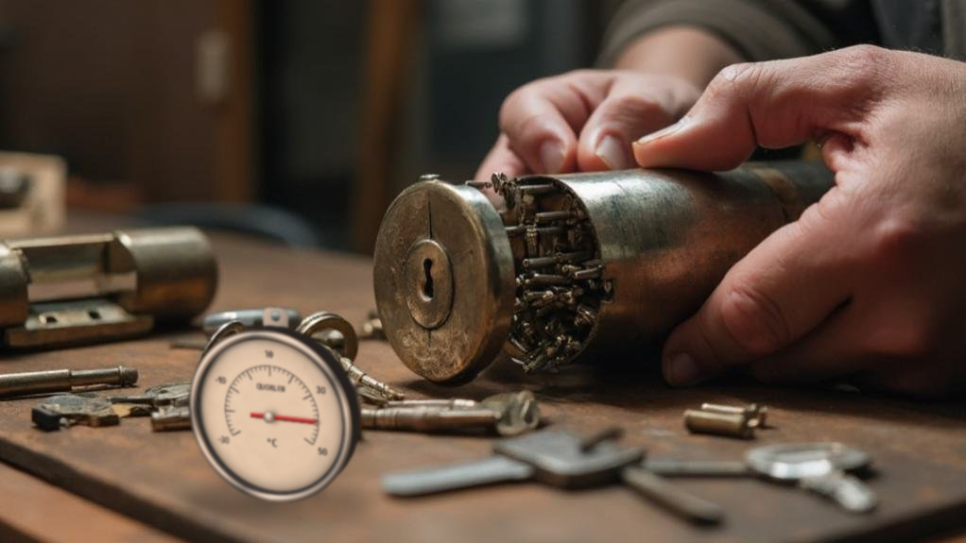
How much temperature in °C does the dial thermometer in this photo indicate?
40 °C
